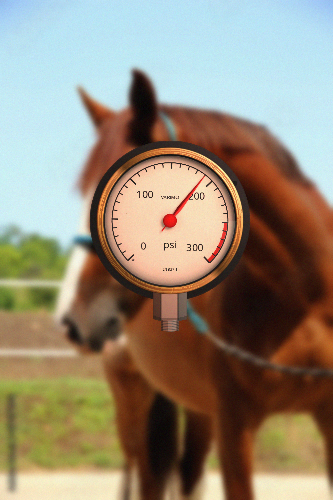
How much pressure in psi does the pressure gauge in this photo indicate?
190 psi
